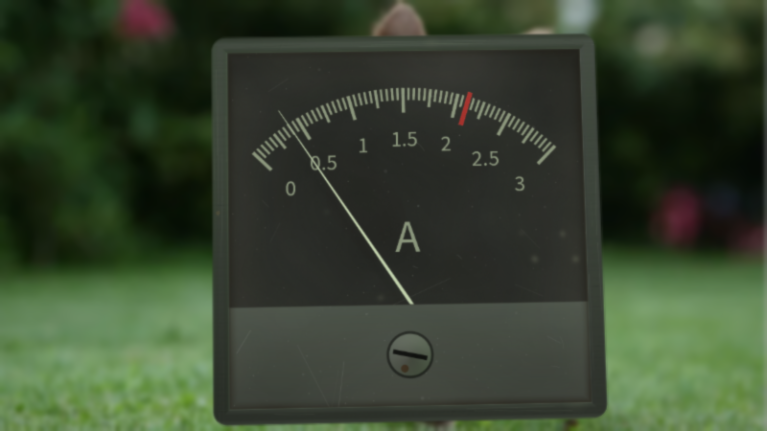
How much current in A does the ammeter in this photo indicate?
0.4 A
